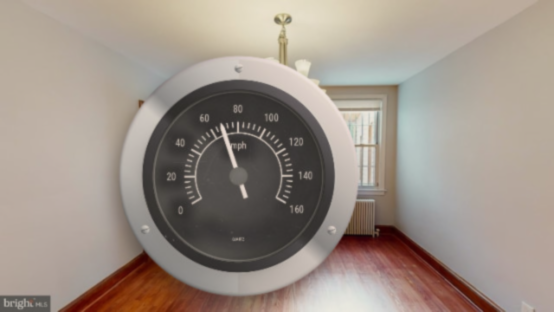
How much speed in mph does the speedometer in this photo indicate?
68 mph
